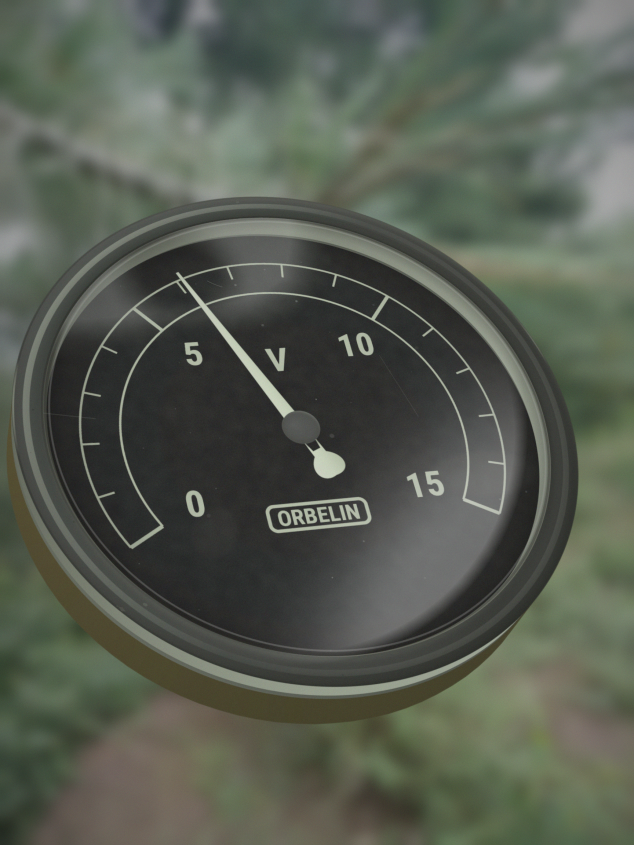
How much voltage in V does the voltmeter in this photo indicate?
6 V
